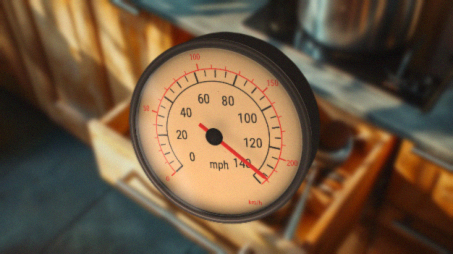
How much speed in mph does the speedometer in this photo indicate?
135 mph
